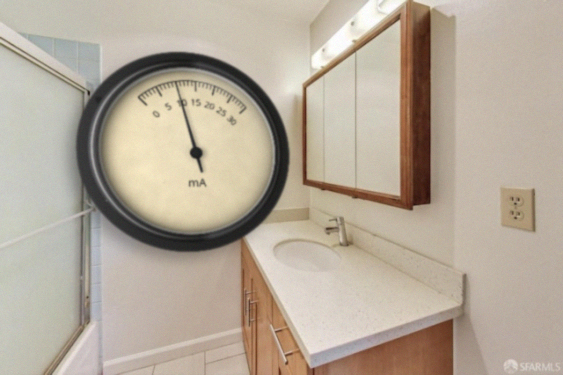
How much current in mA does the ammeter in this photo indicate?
10 mA
